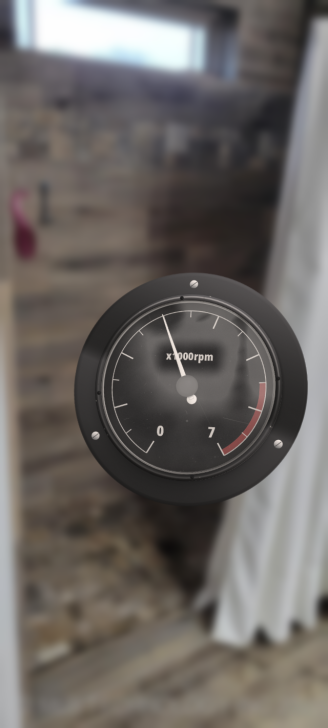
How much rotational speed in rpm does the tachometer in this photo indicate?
3000 rpm
